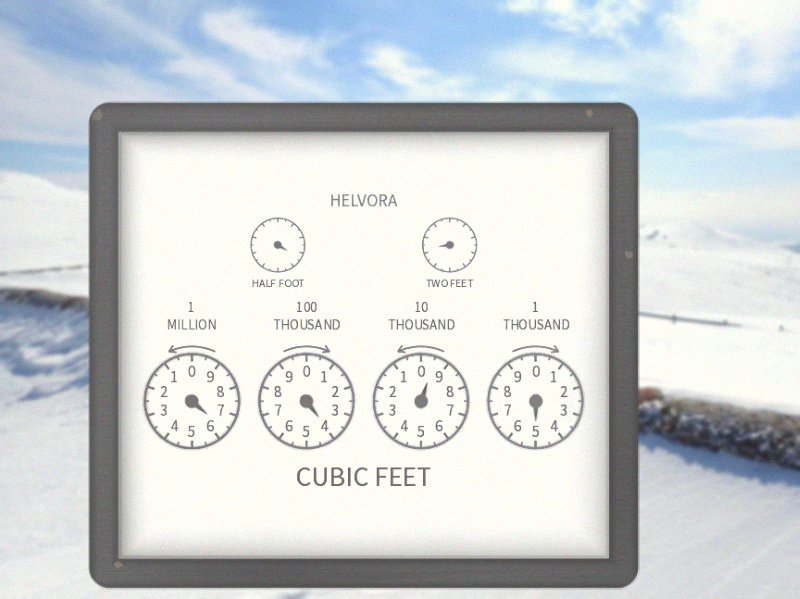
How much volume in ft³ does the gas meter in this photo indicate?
639500 ft³
